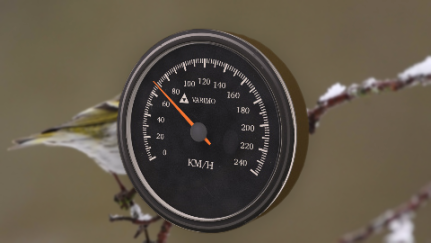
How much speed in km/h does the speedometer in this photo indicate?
70 km/h
